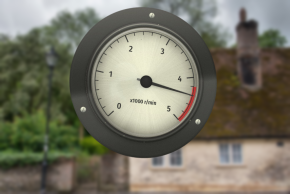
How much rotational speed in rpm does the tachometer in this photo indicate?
4400 rpm
